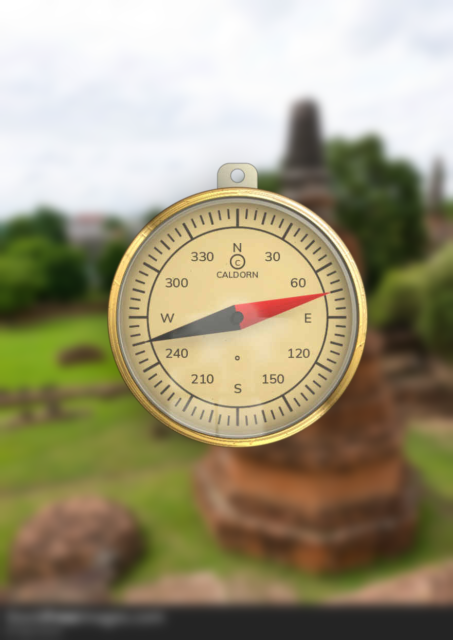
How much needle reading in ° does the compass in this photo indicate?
75 °
